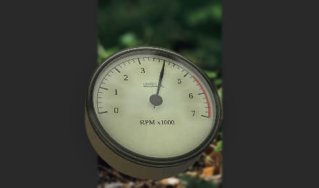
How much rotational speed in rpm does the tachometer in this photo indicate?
4000 rpm
